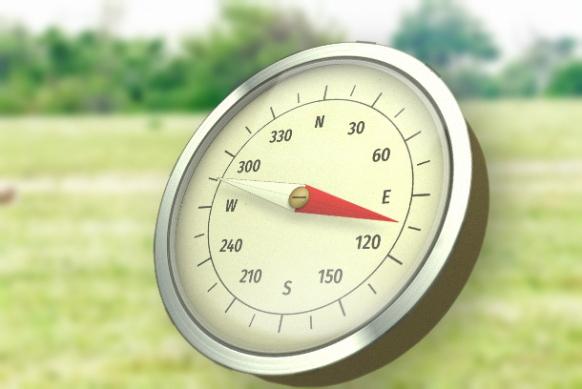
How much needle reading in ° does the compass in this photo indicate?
105 °
